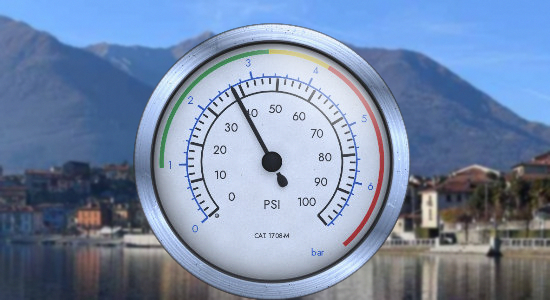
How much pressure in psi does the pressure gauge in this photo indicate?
38 psi
